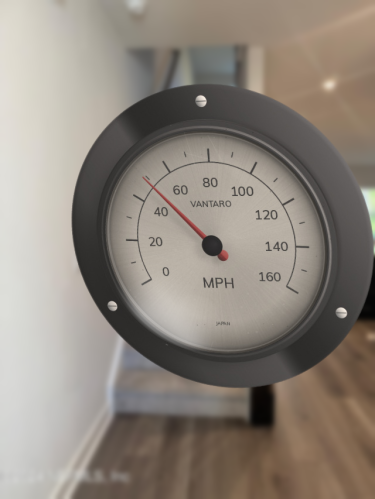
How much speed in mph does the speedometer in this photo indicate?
50 mph
